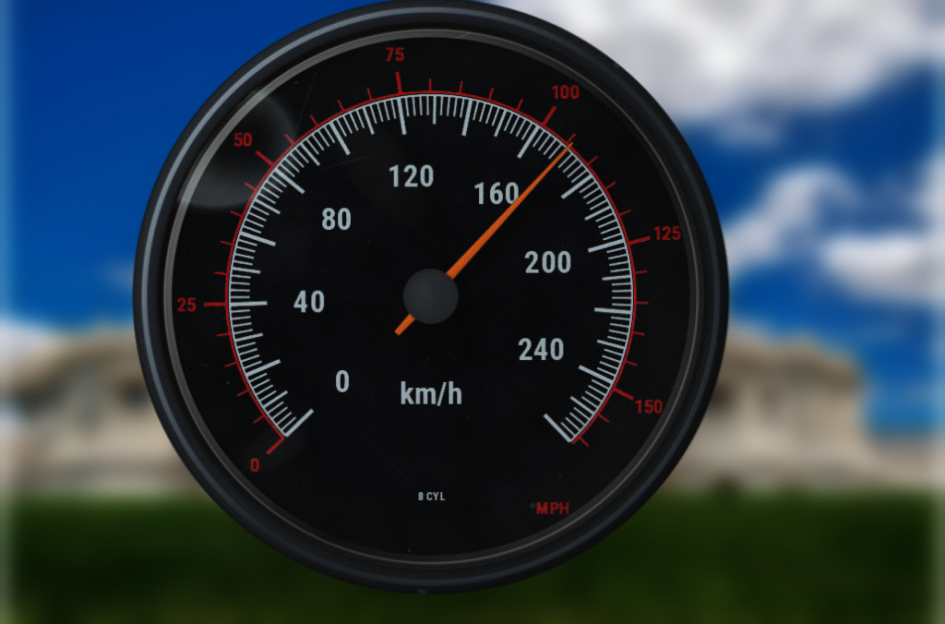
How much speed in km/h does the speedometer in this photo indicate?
170 km/h
